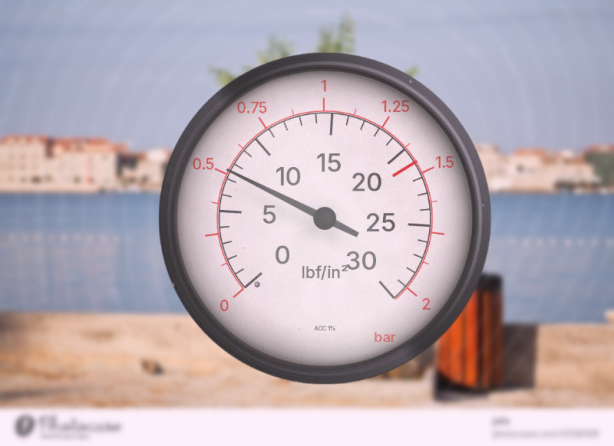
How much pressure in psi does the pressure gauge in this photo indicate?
7.5 psi
